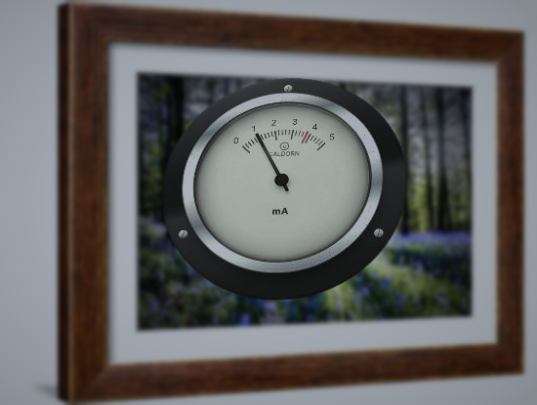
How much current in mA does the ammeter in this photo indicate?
1 mA
